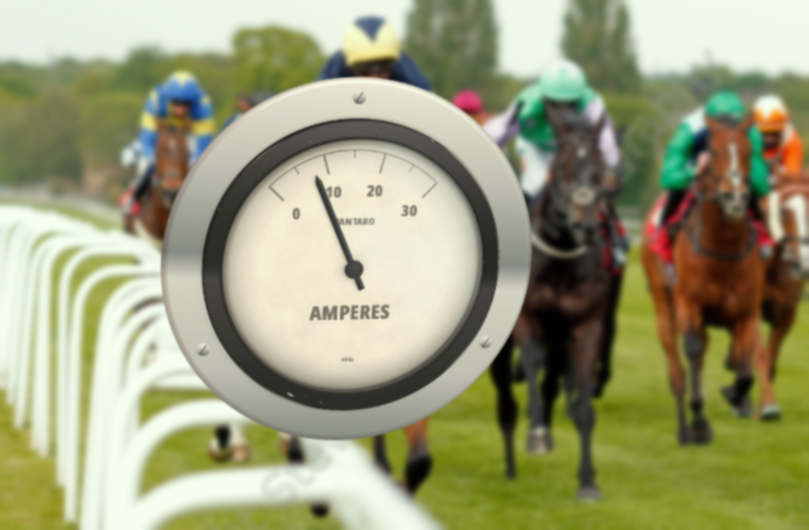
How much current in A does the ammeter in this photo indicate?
7.5 A
